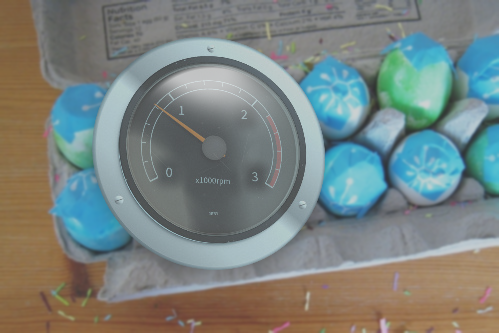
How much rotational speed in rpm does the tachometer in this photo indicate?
800 rpm
